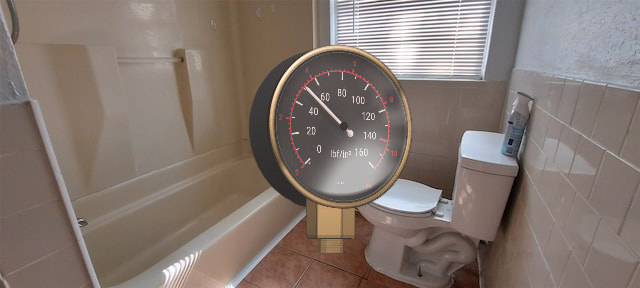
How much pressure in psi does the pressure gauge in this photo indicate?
50 psi
